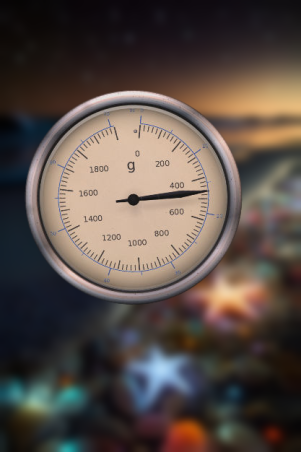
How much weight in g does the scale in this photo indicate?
460 g
